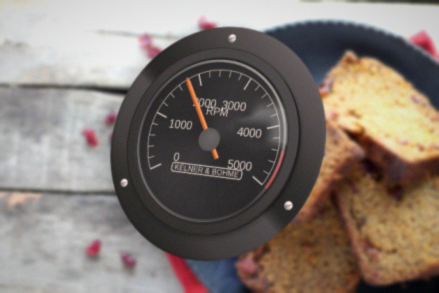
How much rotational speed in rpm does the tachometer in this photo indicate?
1800 rpm
